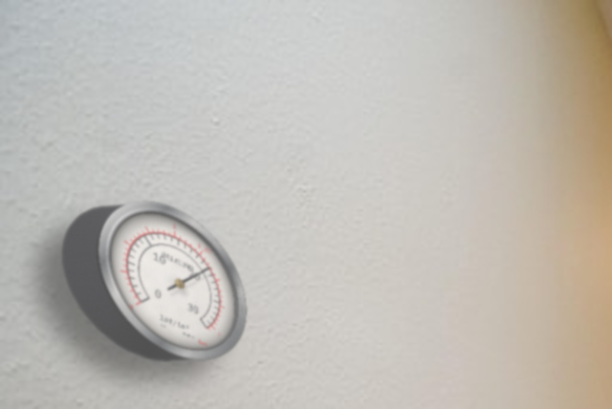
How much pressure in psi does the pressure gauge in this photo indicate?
20 psi
